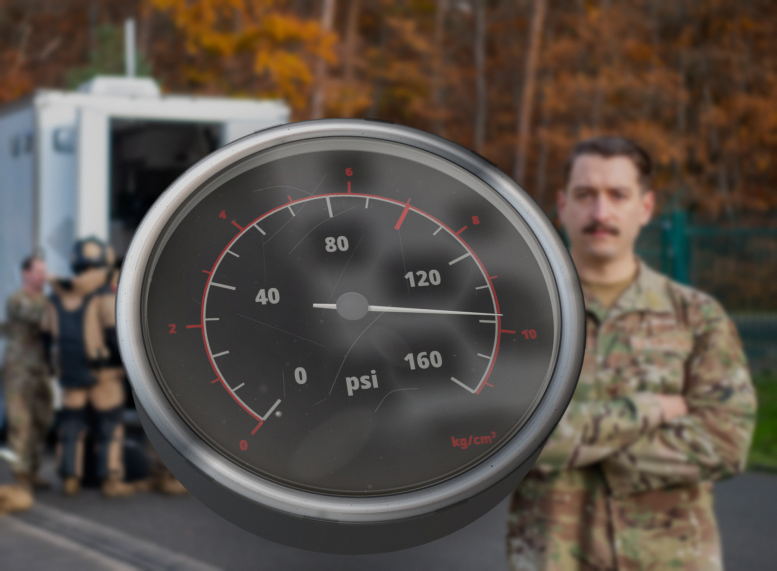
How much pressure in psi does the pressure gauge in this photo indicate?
140 psi
